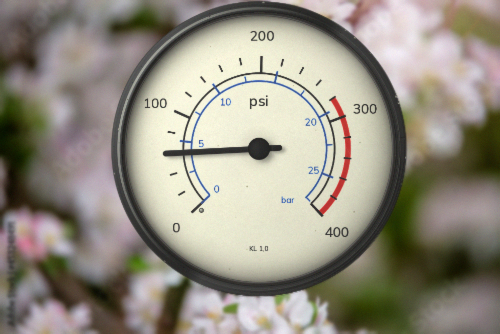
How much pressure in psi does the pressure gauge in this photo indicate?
60 psi
